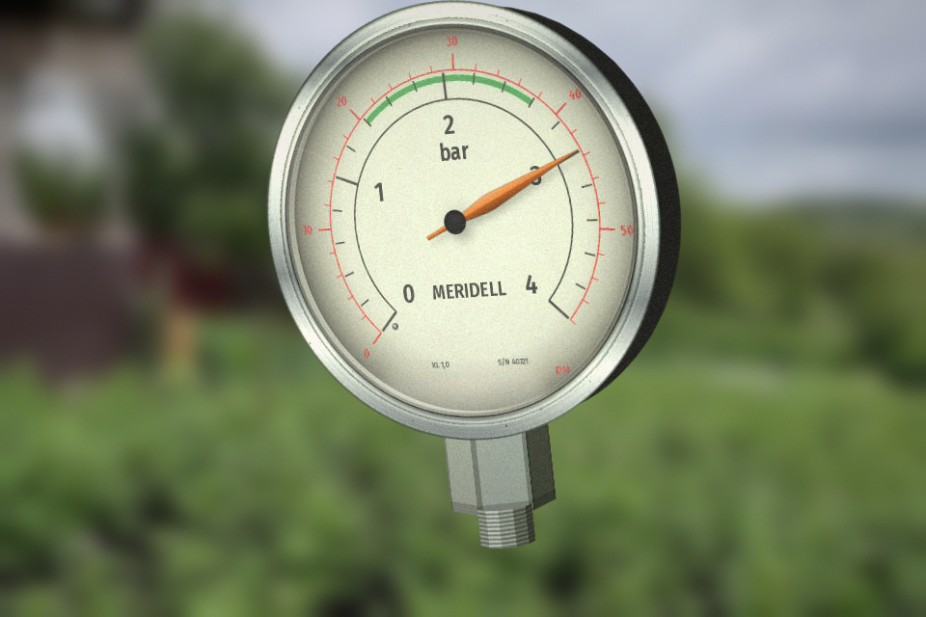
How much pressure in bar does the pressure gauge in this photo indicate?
3 bar
